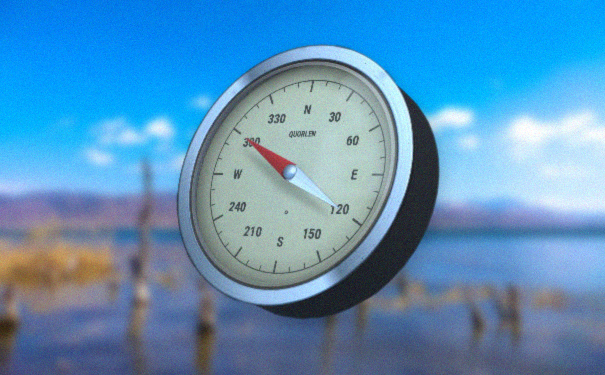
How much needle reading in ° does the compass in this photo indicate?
300 °
